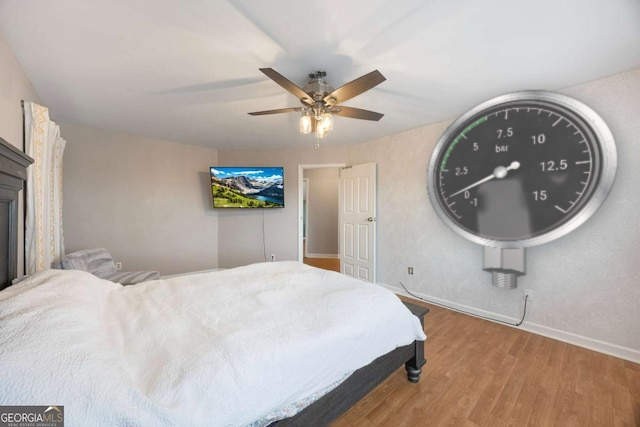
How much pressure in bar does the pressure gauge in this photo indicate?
0.5 bar
